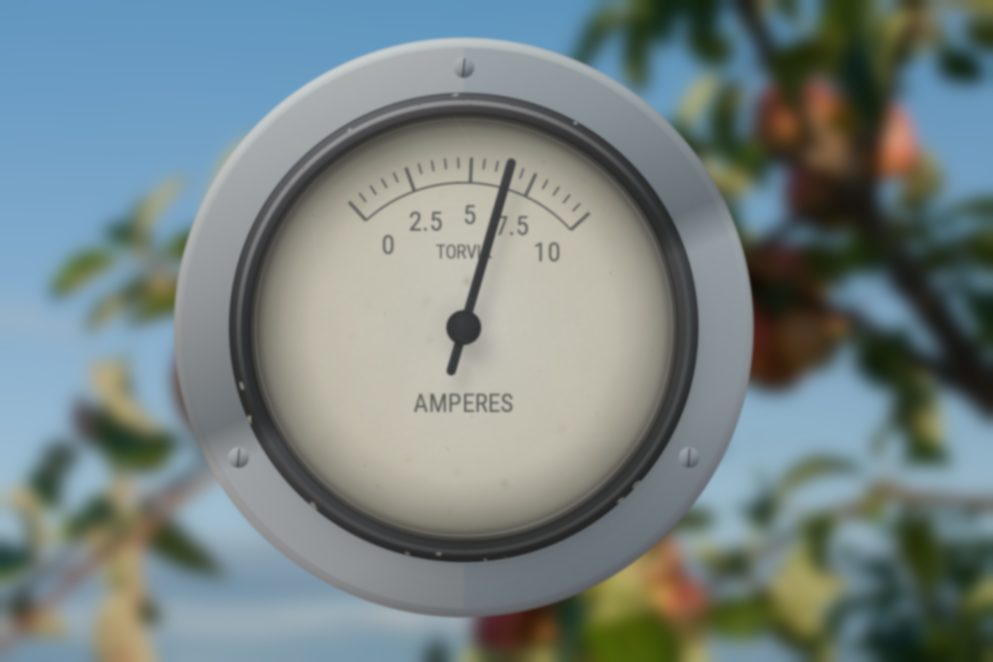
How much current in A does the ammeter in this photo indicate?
6.5 A
